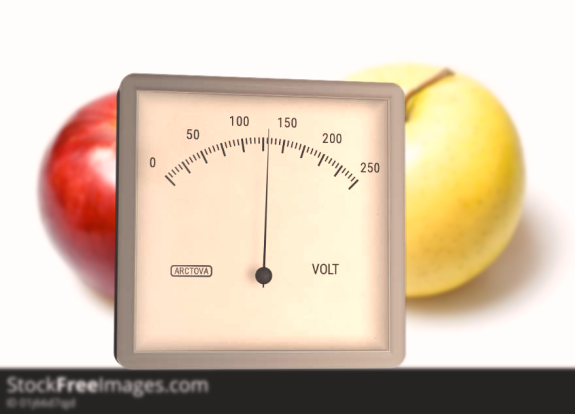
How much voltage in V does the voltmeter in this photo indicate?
130 V
